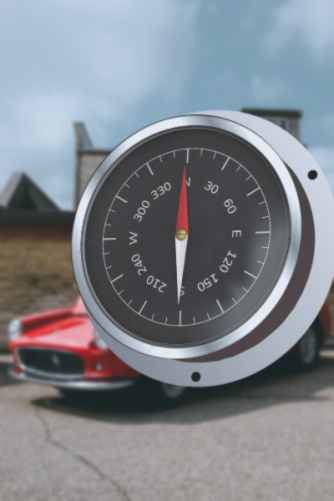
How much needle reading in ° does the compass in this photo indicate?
0 °
